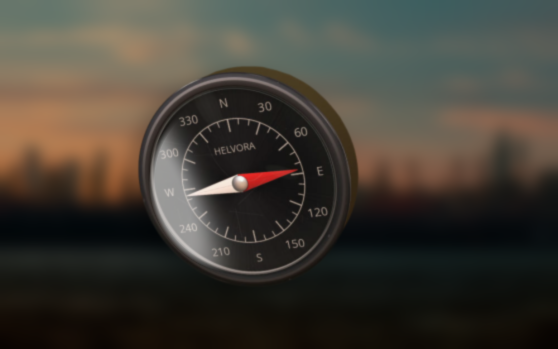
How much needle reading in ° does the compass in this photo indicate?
85 °
